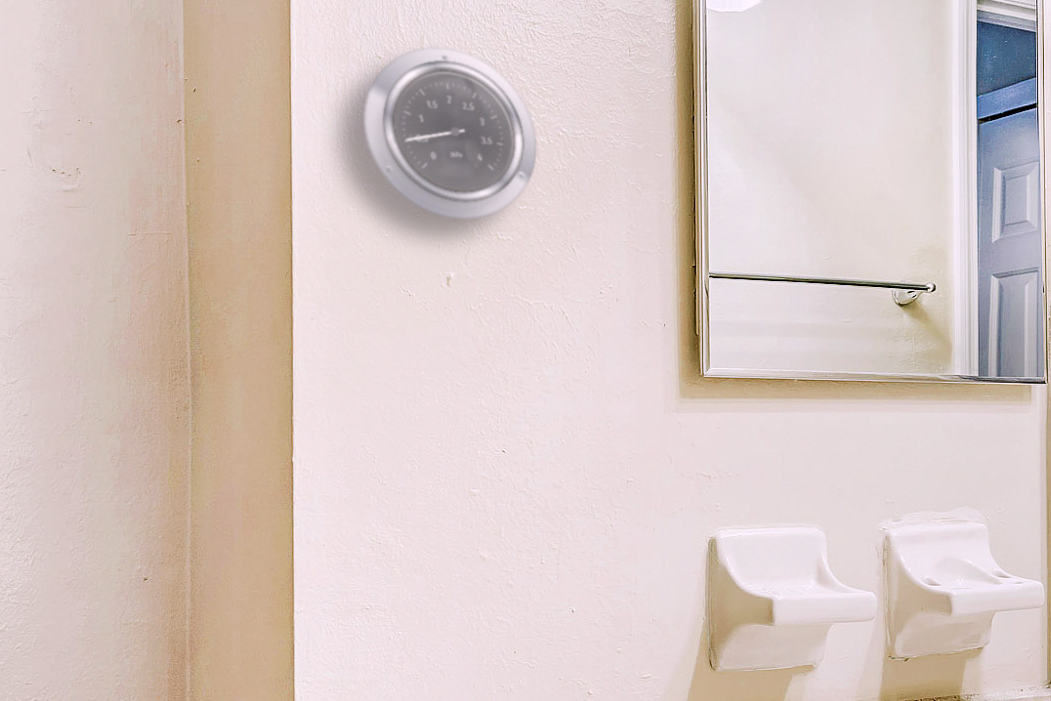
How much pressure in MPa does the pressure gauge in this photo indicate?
0.5 MPa
